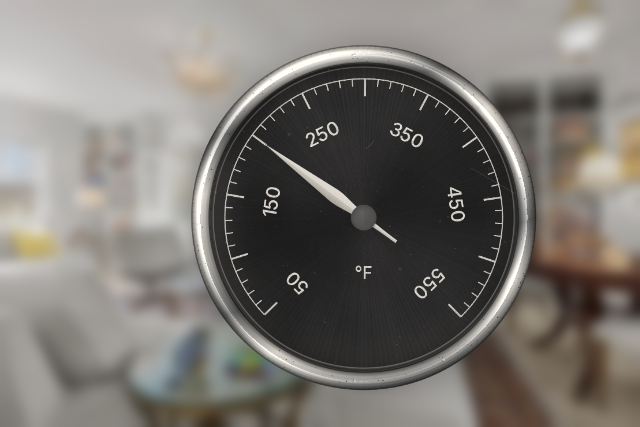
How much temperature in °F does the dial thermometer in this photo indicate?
200 °F
